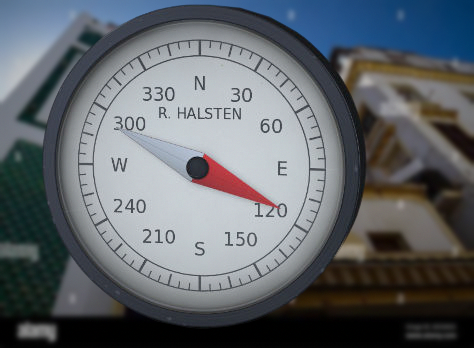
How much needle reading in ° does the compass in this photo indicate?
115 °
